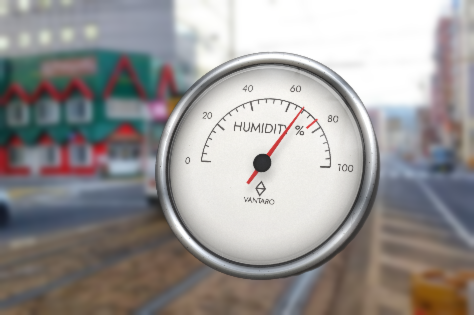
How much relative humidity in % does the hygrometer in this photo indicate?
68 %
